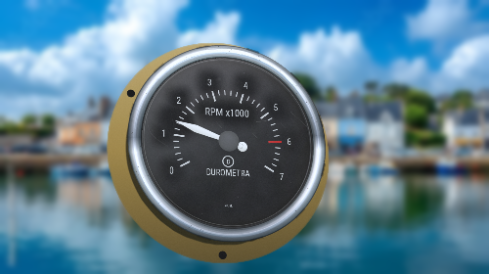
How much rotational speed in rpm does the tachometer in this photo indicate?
1400 rpm
